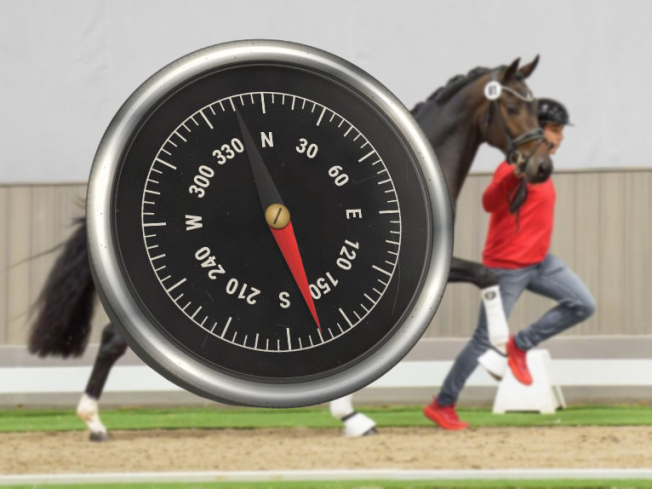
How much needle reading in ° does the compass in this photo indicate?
165 °
